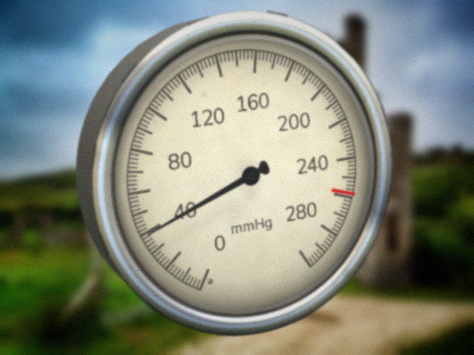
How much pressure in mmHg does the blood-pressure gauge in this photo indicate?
40 mmHg
